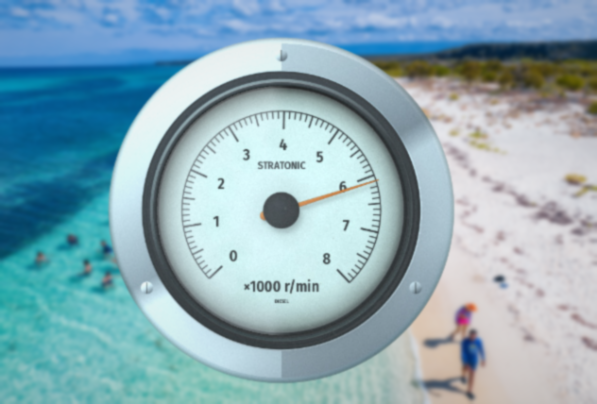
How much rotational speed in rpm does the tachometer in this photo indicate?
6100 rpm
